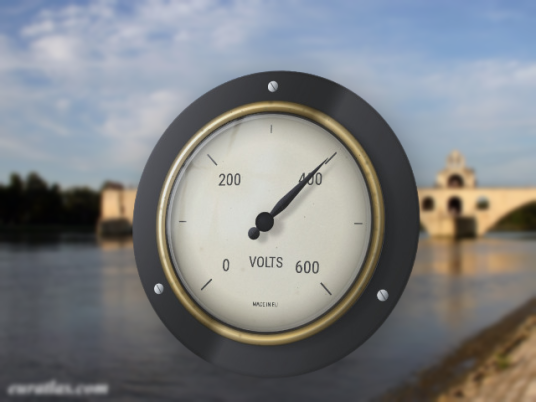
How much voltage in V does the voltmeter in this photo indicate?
400 V
